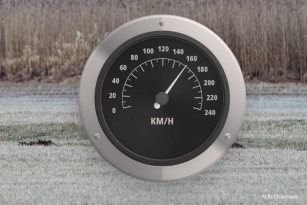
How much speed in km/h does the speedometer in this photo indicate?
160 km/h
